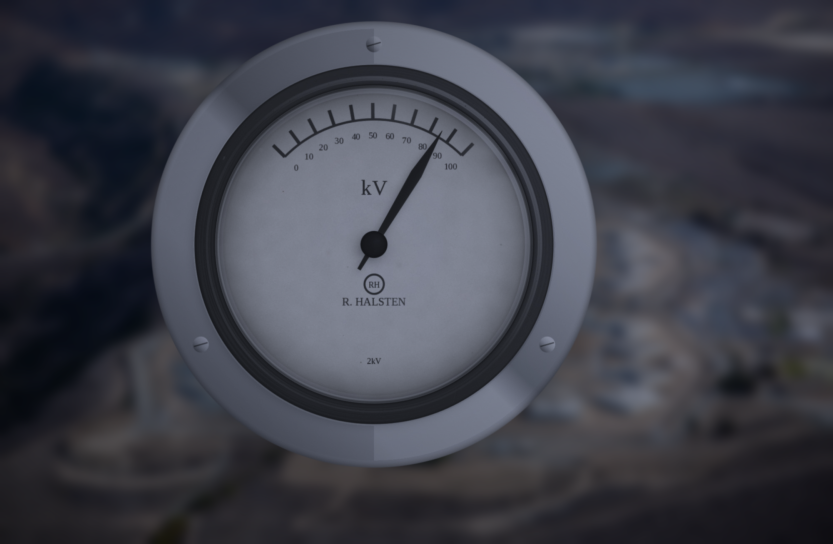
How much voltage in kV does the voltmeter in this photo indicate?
85 kV
